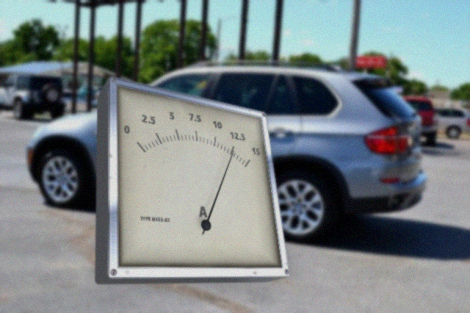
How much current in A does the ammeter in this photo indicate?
12.5 A
